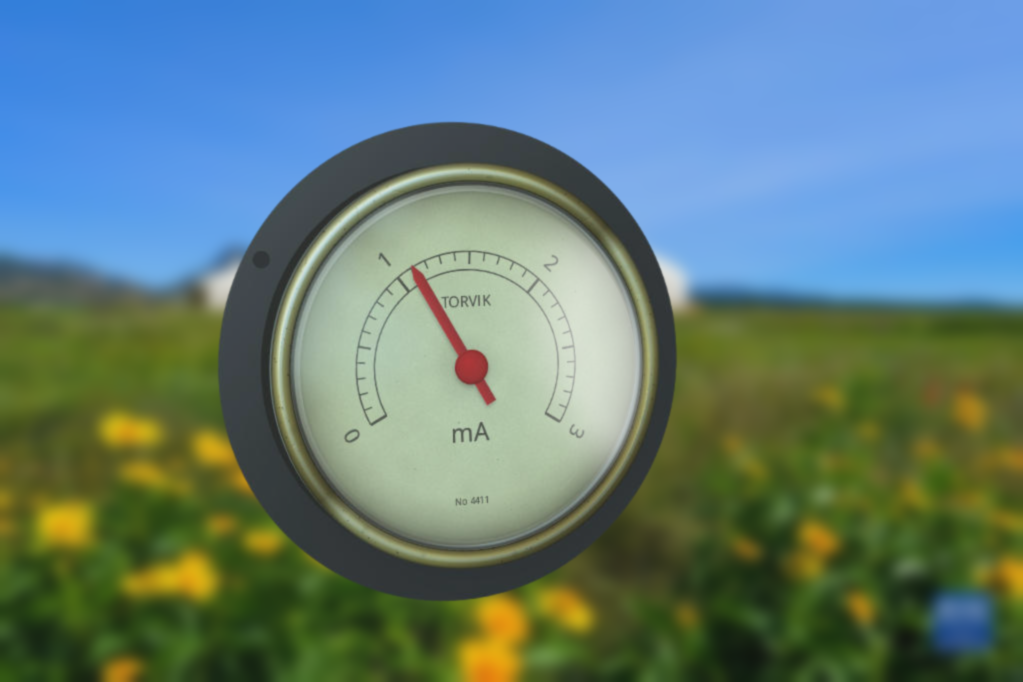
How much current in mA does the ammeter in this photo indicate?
1.1 mA
